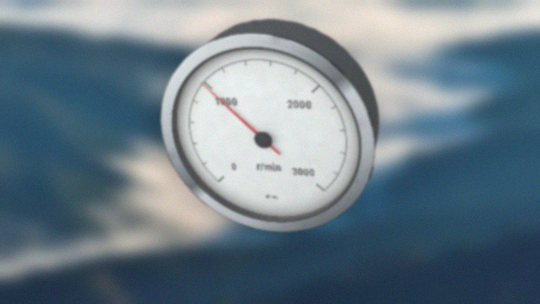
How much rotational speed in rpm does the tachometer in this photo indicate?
1000 rpm
